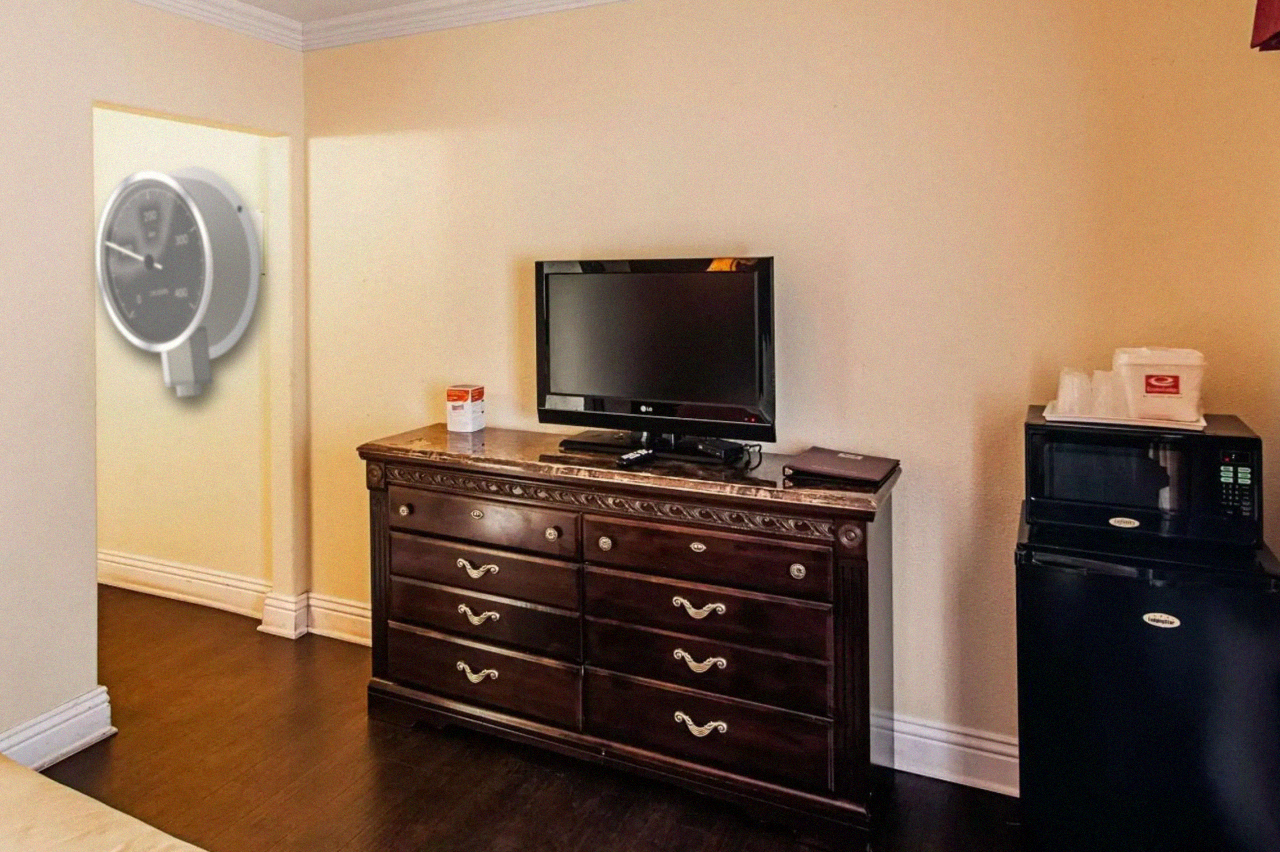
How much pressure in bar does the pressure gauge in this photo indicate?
100 bar
